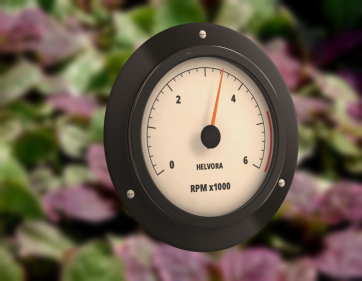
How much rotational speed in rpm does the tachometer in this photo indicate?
3400 rpm
